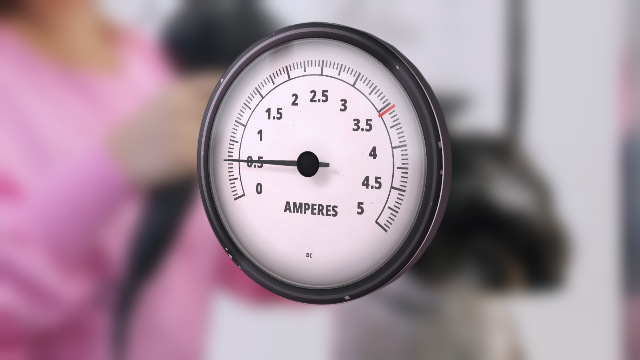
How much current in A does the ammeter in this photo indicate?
0.5 A
